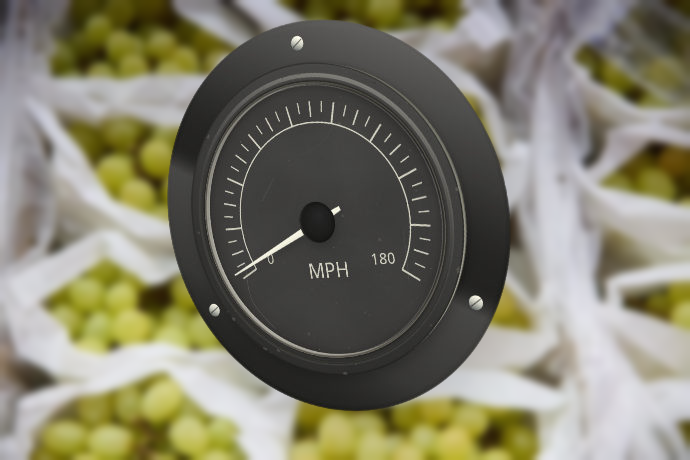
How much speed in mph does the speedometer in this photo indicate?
2.5 mph
